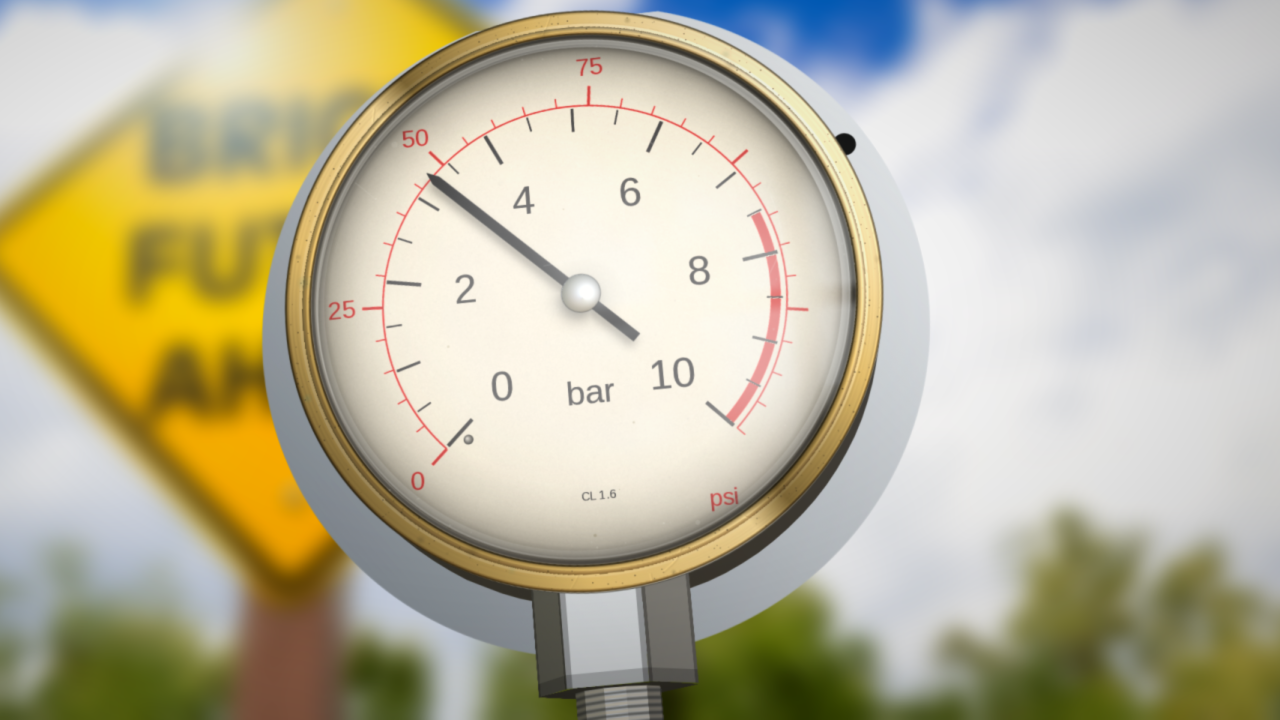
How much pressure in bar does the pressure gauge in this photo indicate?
3.25 bar
